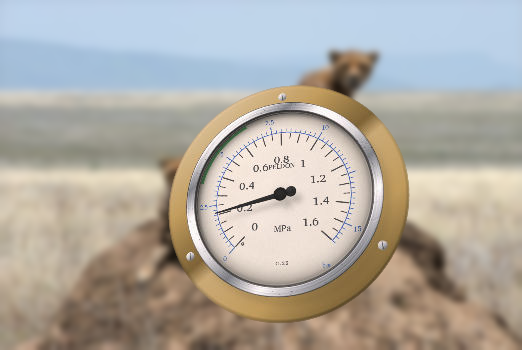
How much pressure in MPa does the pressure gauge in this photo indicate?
0.2 MPa
